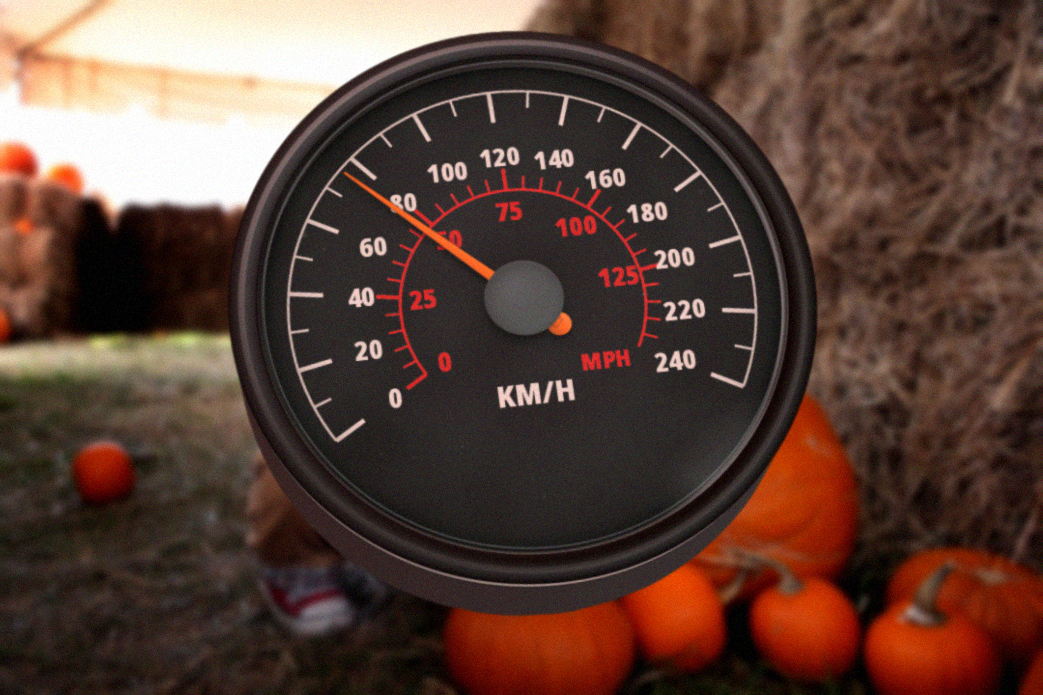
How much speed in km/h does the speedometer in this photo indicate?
75 km/h
